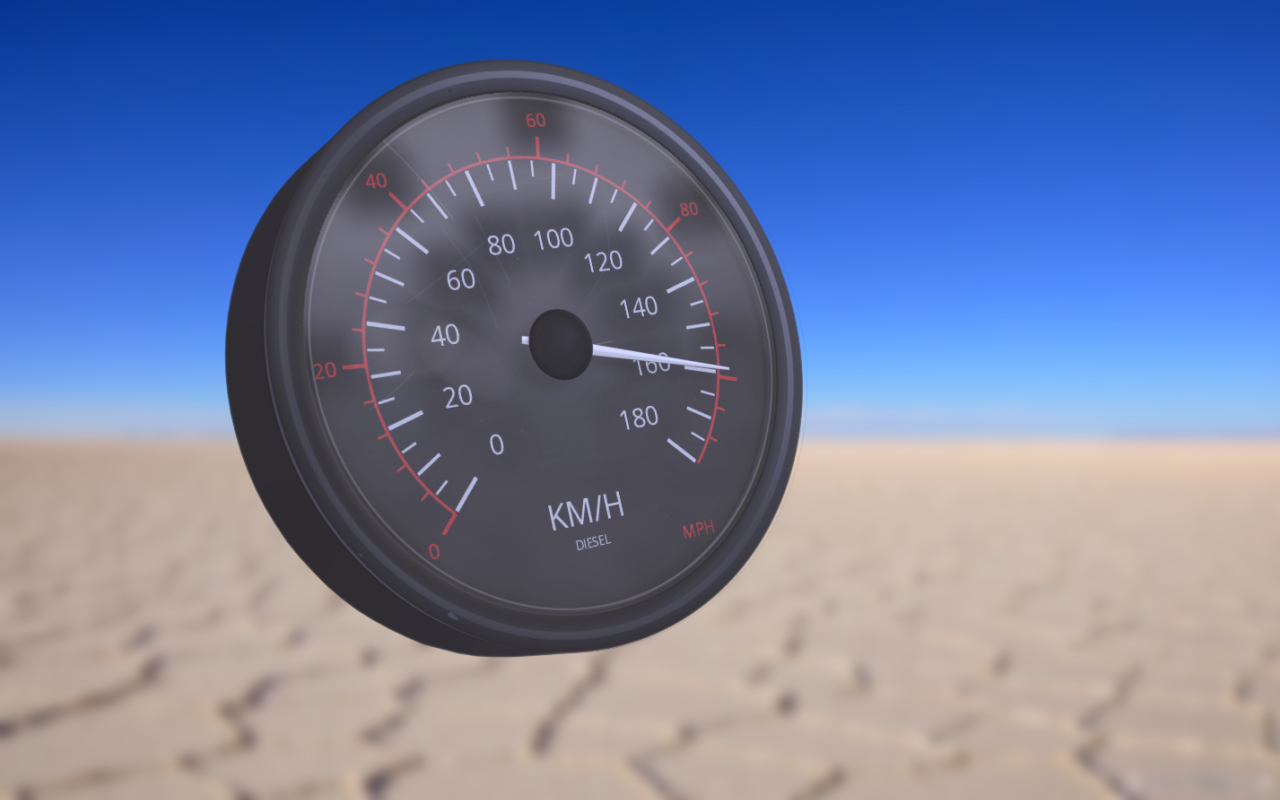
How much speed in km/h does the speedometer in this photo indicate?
160 km/h
